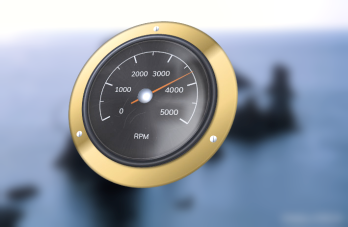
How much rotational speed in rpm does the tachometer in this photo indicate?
3750 rpm
